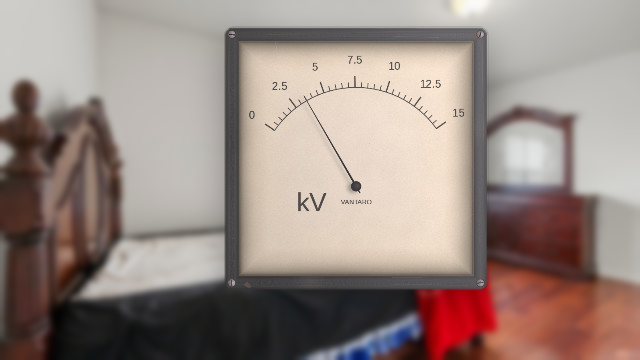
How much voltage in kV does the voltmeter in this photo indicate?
3.5 kV
